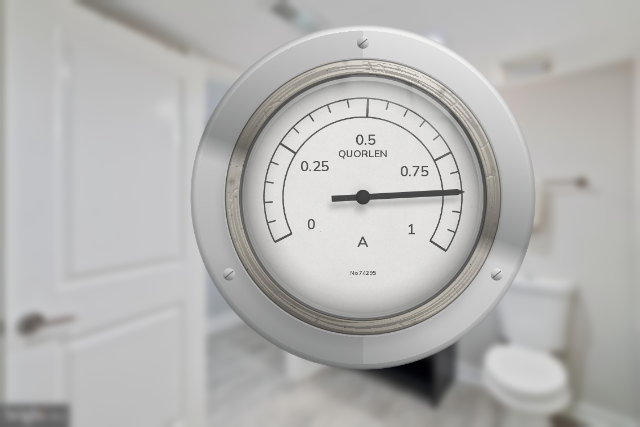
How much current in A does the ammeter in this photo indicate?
0.85 A
